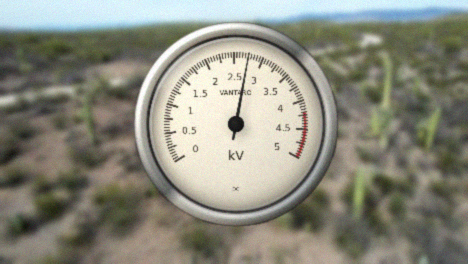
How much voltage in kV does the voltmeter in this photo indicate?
2.75 kV
